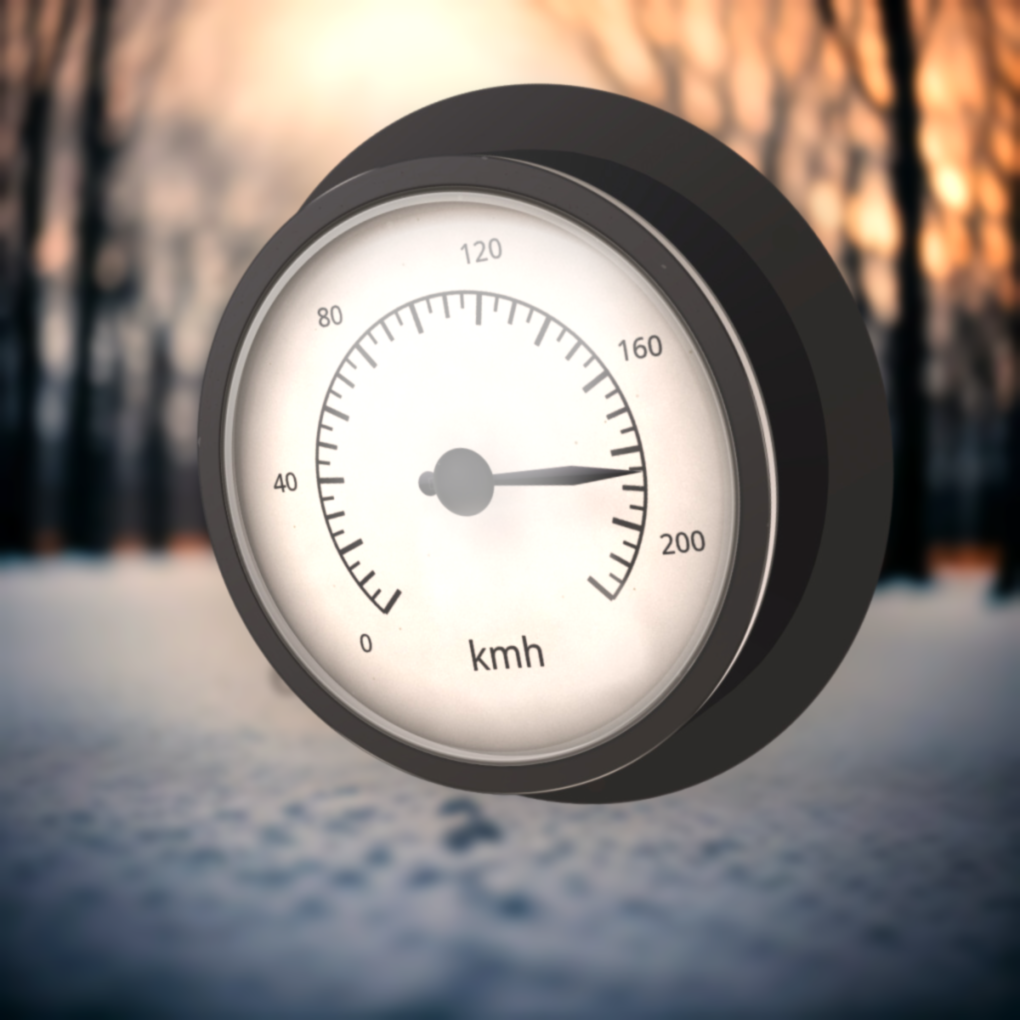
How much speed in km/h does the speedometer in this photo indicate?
185 km/h
